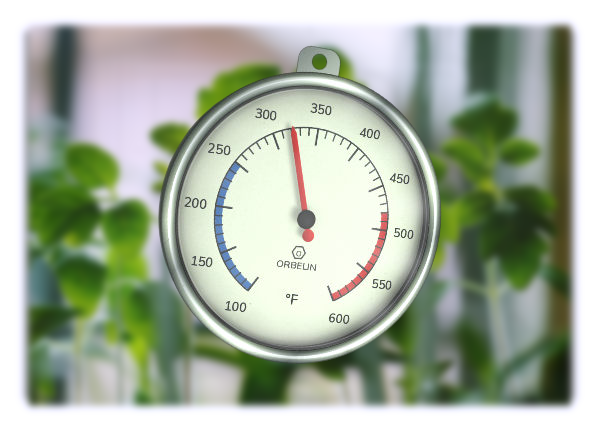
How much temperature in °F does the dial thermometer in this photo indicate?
320 °F
